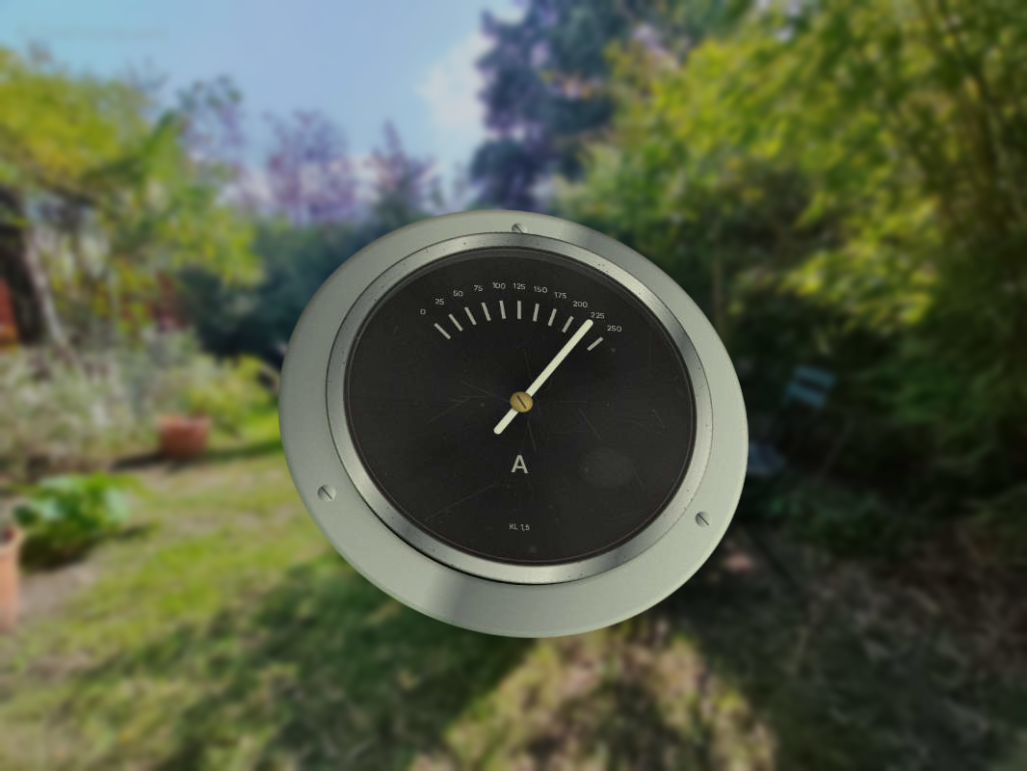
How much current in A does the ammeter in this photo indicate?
225 A
